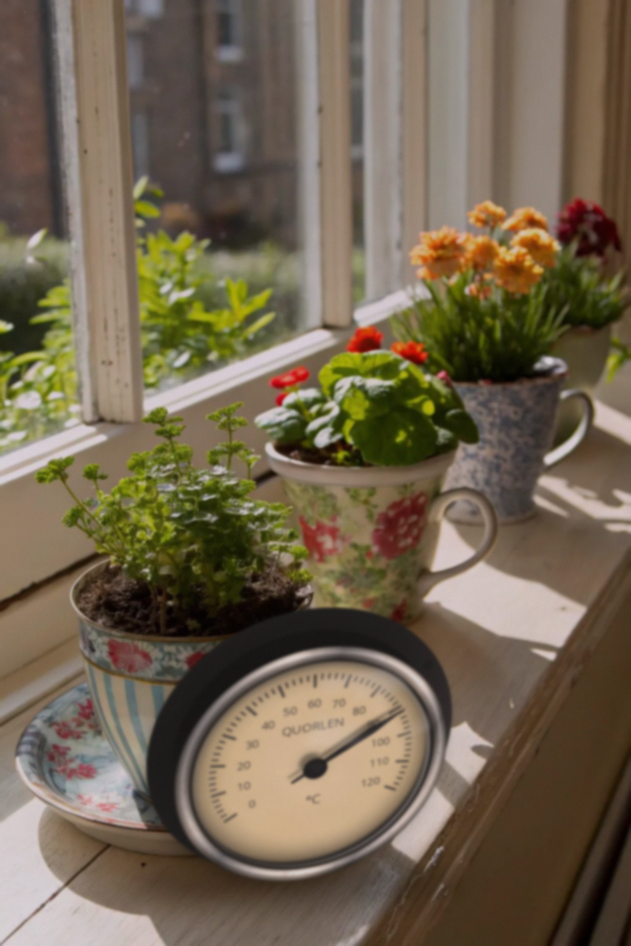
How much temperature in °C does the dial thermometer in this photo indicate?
90 °C
